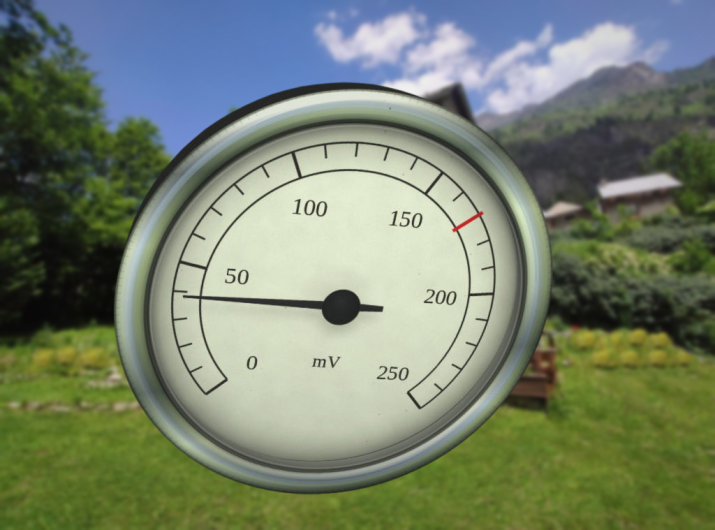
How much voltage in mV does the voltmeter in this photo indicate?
40 mV
